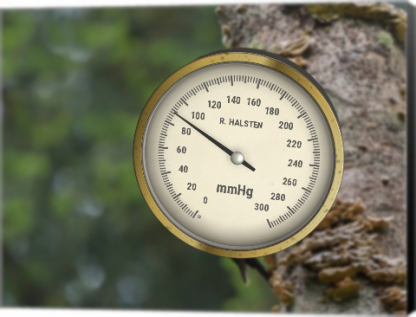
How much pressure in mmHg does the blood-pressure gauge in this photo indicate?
90 mmHg
